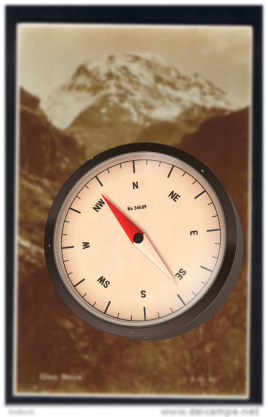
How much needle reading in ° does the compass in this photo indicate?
325 °
